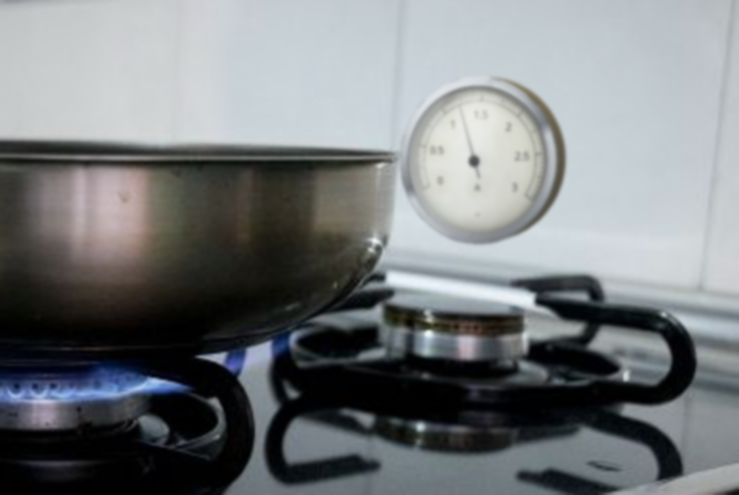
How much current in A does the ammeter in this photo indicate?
1.25 A
